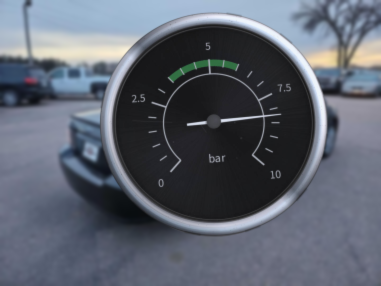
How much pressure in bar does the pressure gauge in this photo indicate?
8.25 bar
